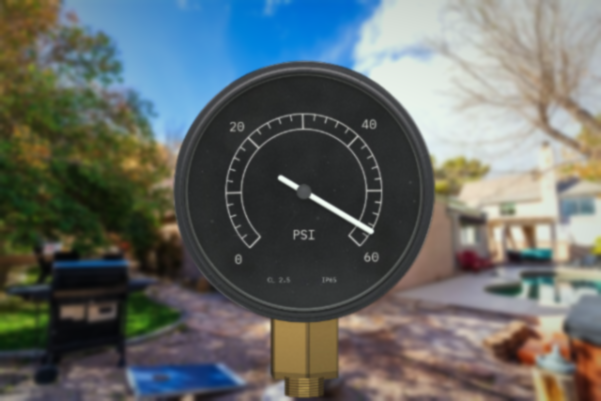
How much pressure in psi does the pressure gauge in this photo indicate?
57 psi
